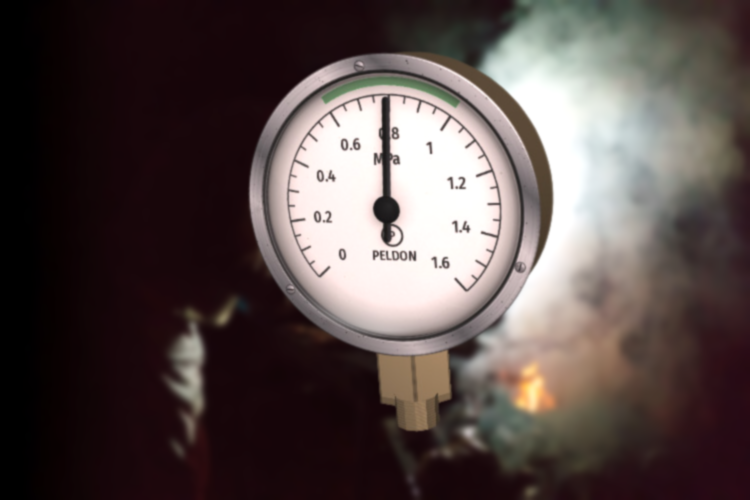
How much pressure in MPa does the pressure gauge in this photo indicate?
0.8 MPa
